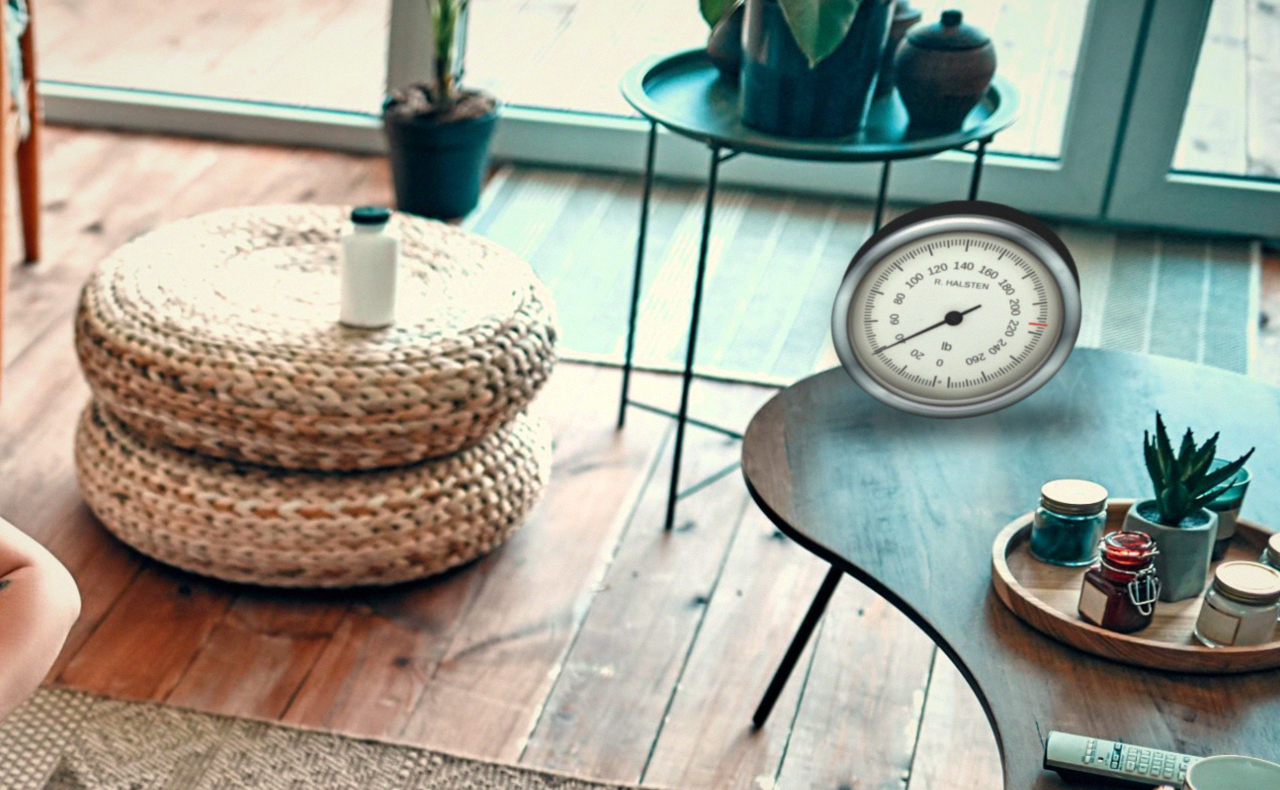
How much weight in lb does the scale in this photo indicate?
40 lb
